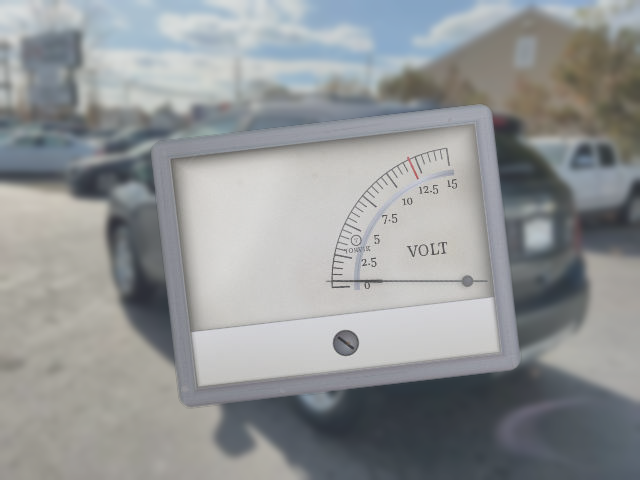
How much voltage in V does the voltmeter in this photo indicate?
0.5 V
